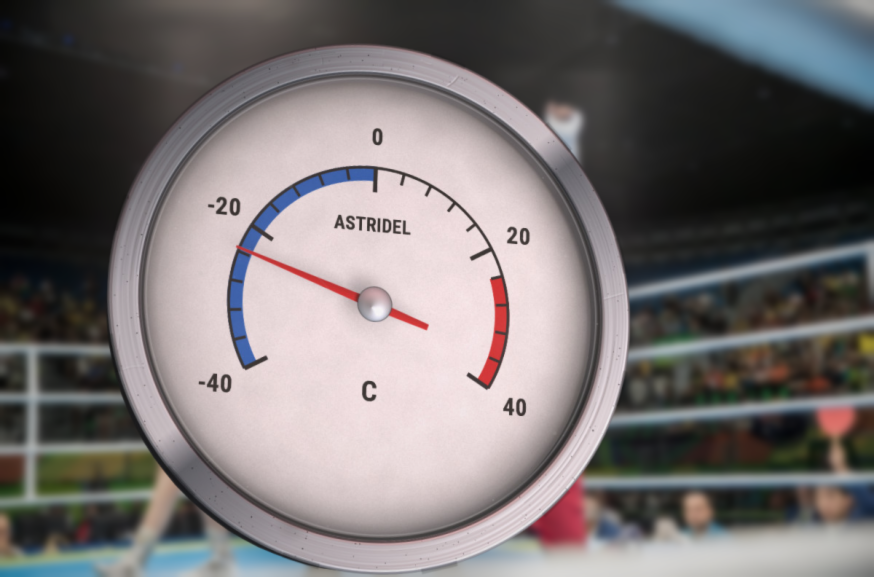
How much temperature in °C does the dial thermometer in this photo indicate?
-24 °C
